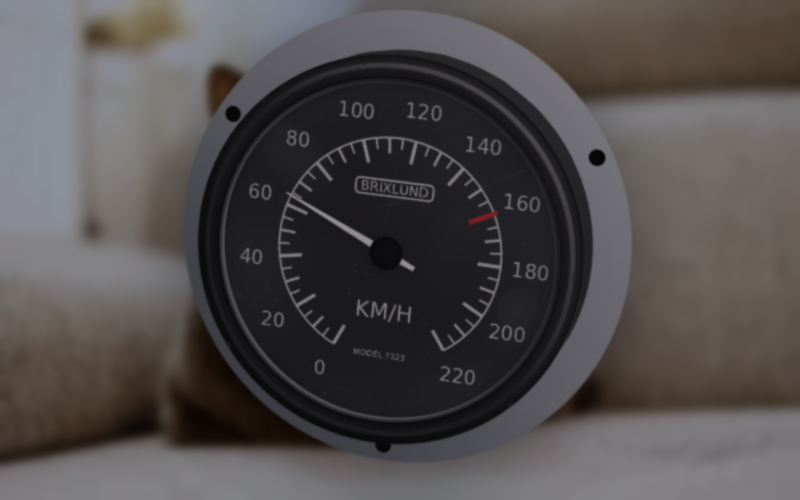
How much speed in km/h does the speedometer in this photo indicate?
65 km/h
